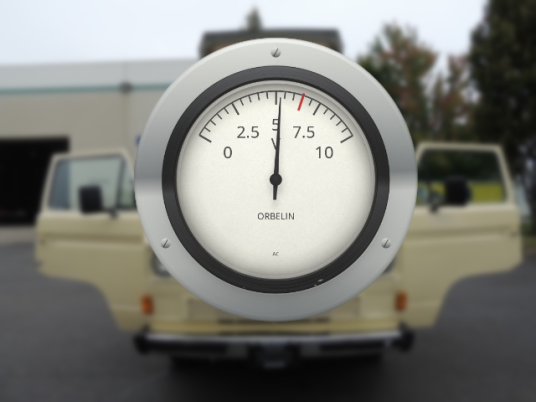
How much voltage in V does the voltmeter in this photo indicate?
5.25 V
